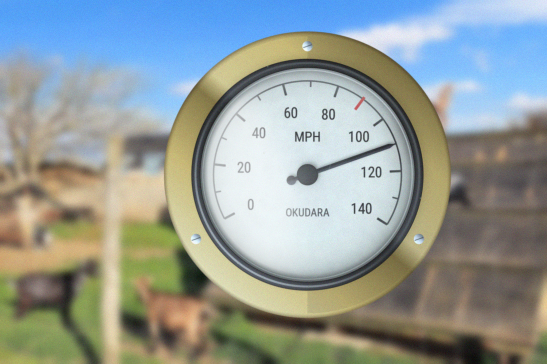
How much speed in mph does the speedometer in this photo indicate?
110 mph
